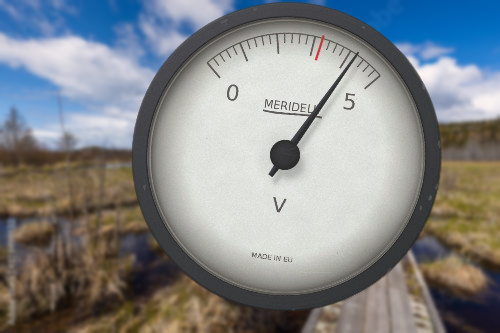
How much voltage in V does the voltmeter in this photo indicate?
4.2 V
